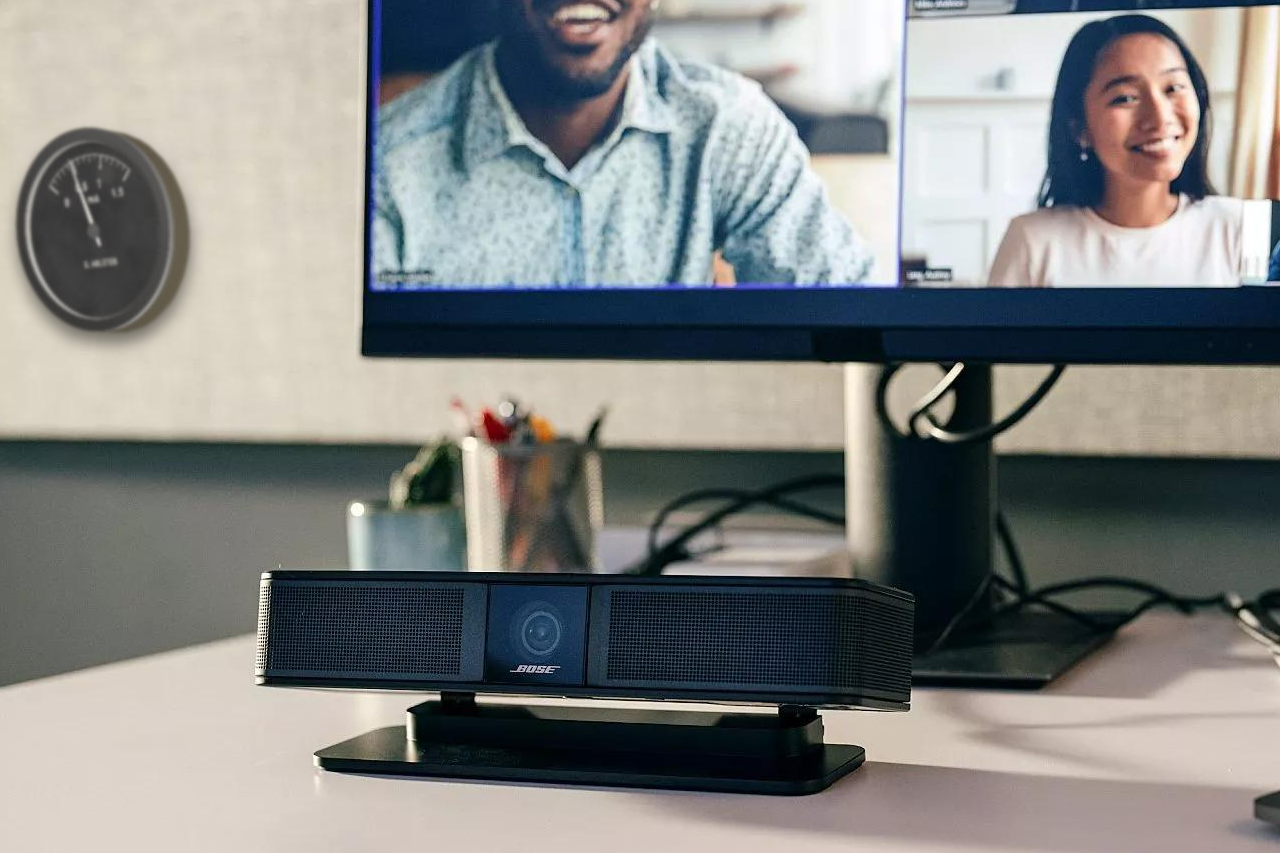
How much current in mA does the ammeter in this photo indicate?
0.5 mA
